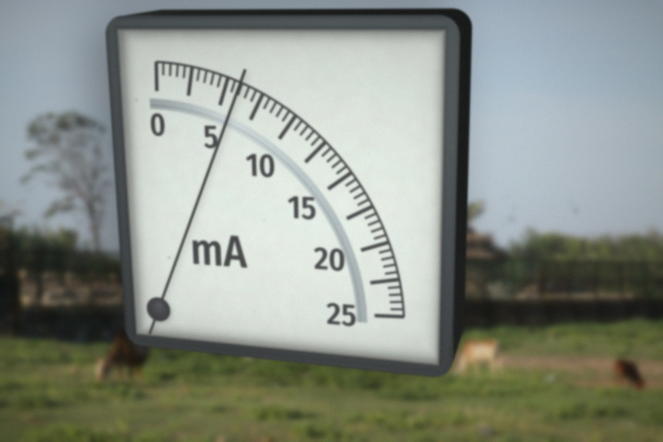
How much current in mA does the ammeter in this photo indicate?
6 mA
